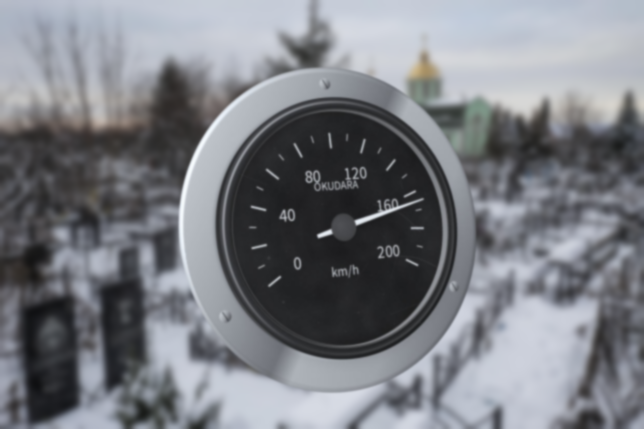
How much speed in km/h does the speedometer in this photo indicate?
165 km/h
